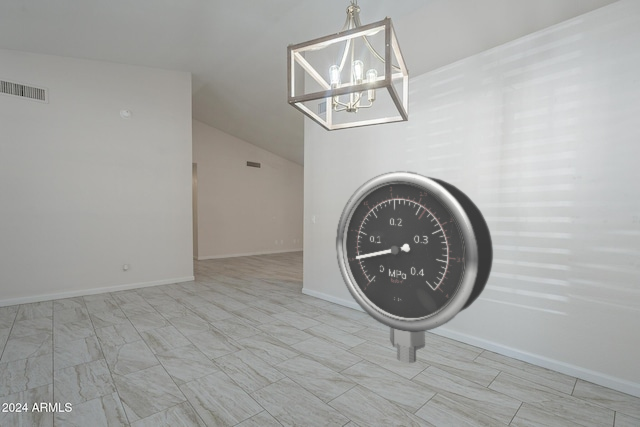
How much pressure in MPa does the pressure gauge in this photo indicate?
0.05 MPa
